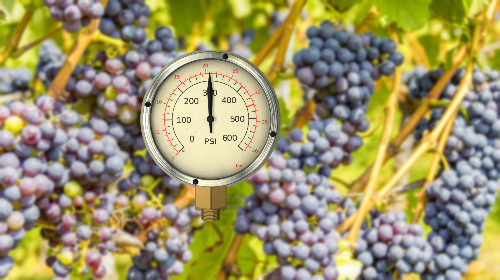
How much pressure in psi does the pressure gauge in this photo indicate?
300 psi
